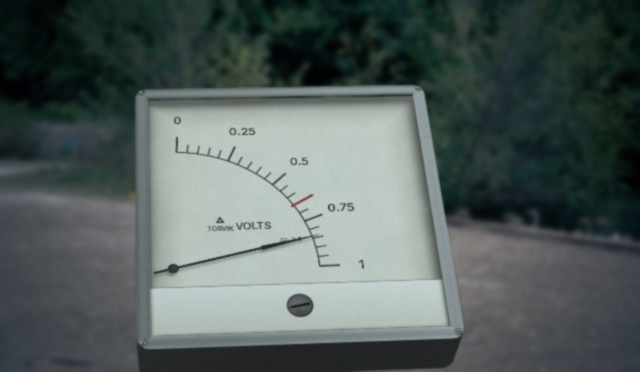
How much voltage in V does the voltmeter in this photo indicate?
0.85 V
